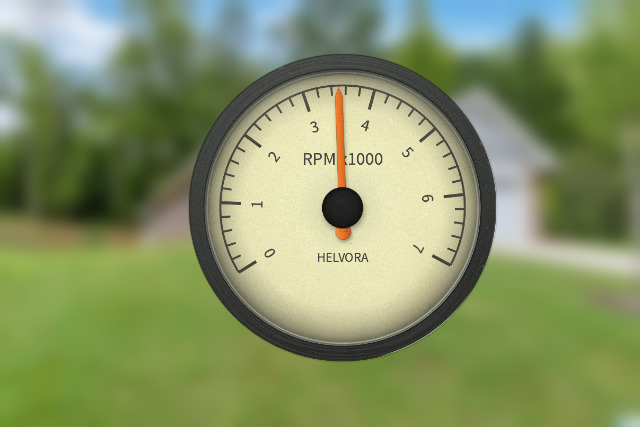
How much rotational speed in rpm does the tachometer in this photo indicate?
3500 rpm
